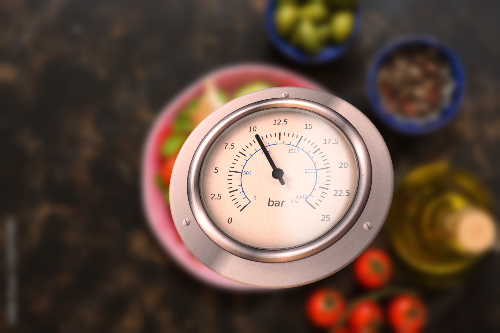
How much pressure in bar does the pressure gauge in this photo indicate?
10 bar
